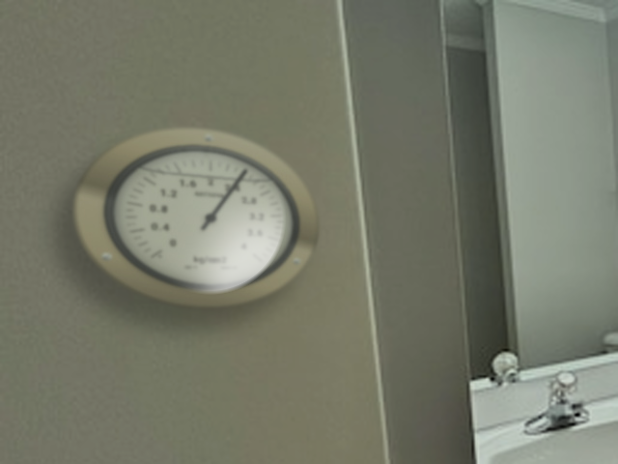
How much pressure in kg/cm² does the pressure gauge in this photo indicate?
2.4 kg/cm²
